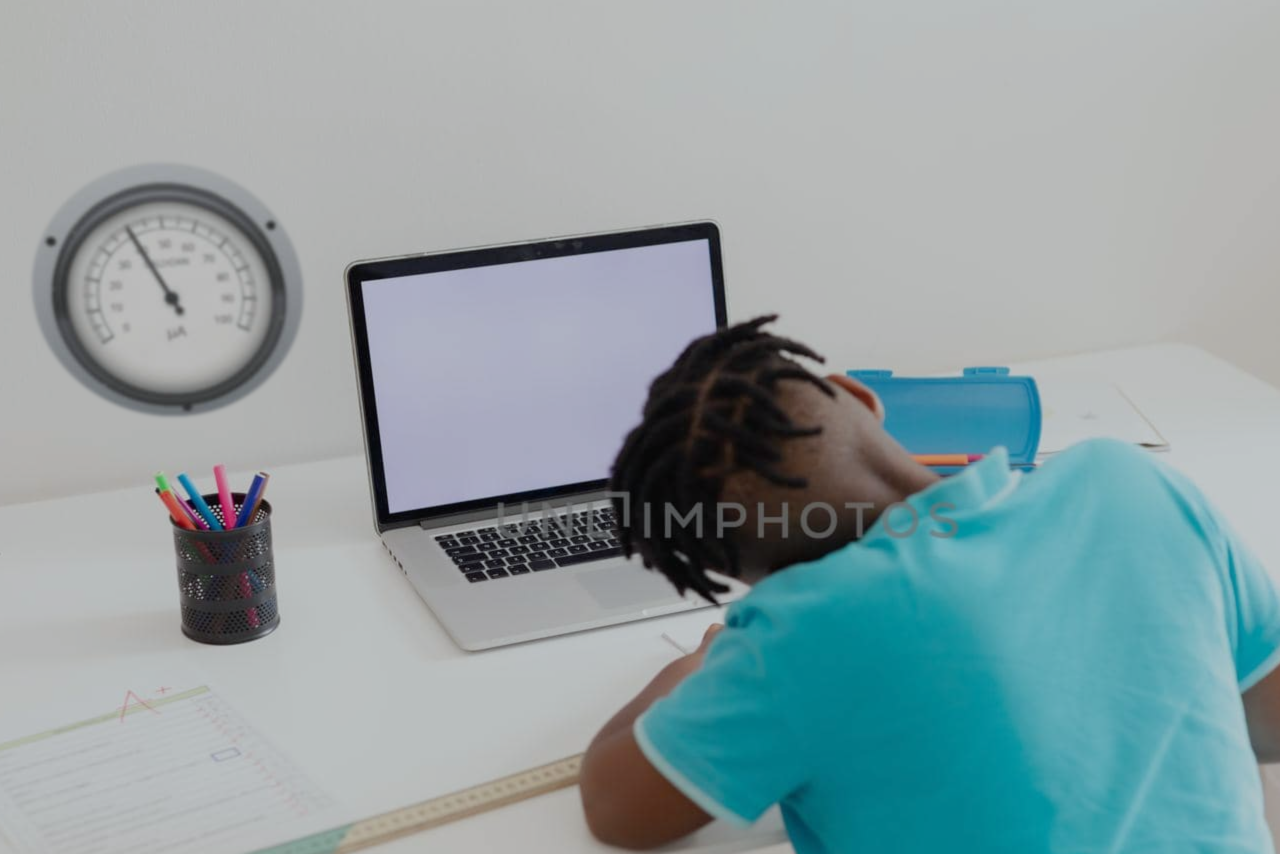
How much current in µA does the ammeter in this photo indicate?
40 µA
